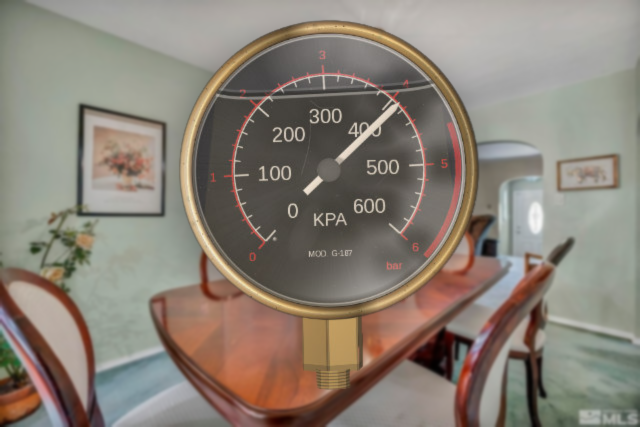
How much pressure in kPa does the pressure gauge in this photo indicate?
410 kPa
